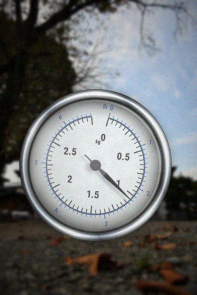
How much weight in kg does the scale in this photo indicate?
1.05 kg
